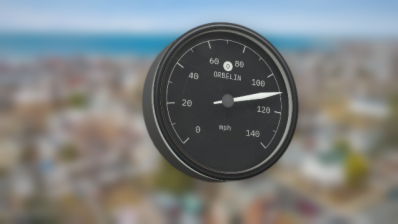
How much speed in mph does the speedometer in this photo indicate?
110 mph
